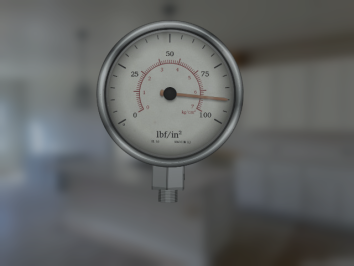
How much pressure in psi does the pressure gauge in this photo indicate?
90 psi
